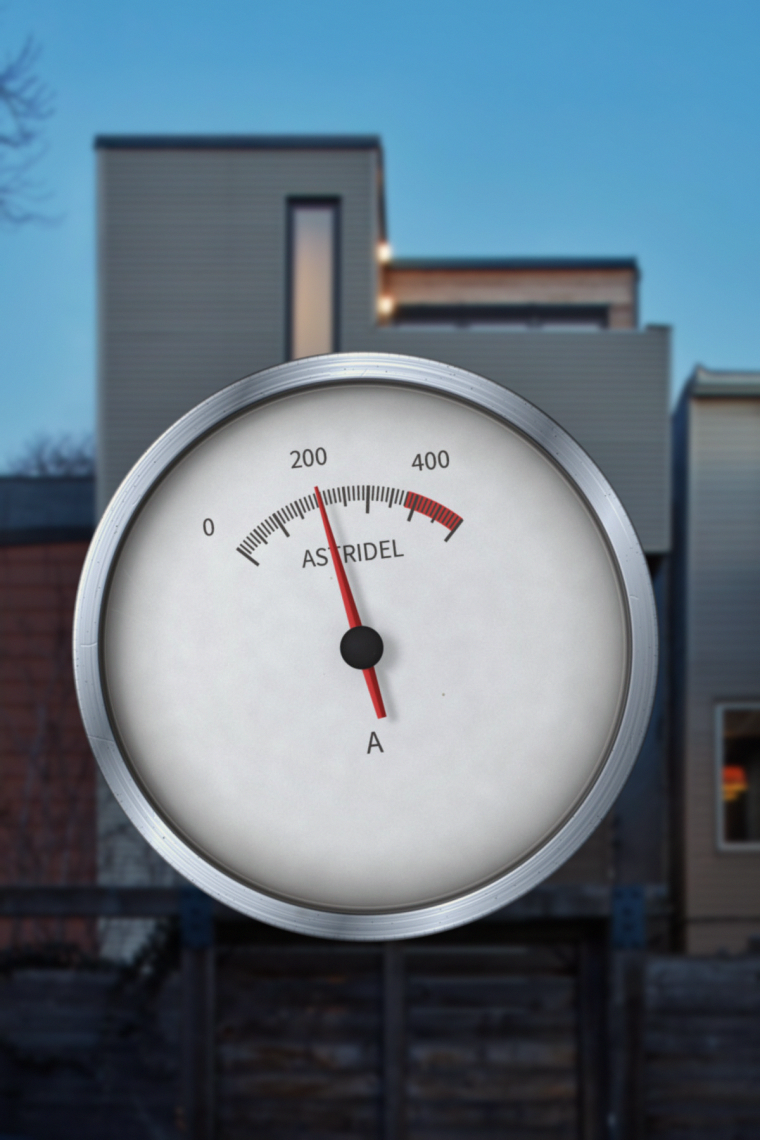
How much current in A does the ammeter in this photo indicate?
200 A
